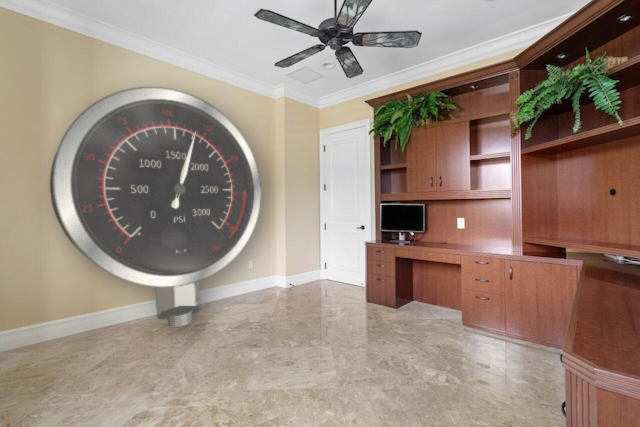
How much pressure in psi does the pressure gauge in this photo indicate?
1700 psi
